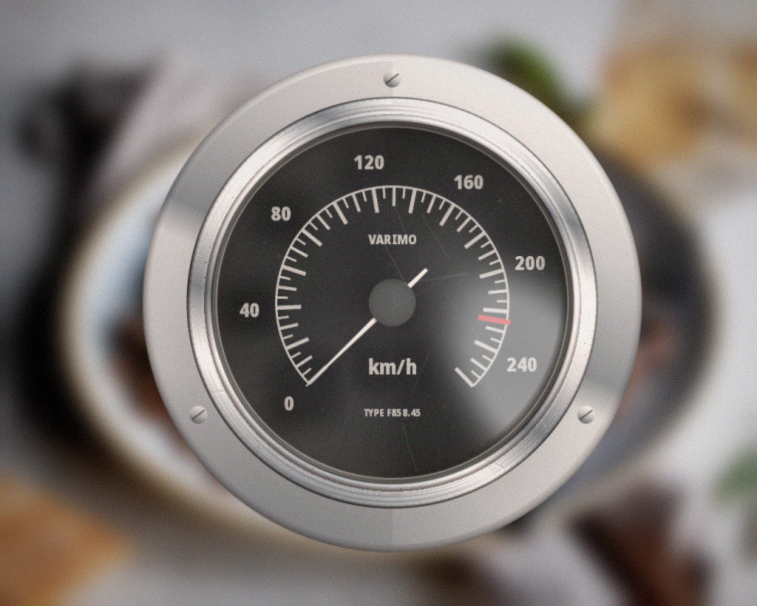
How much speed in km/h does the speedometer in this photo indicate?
0 km/h
